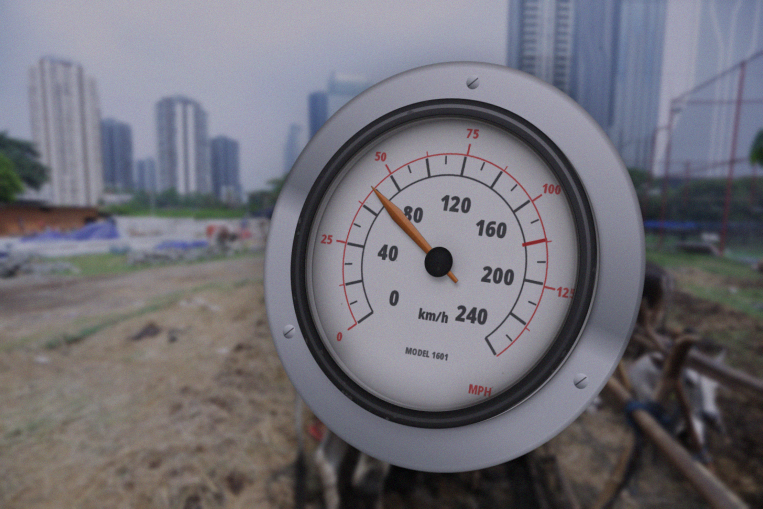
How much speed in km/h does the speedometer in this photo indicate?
70 km/h
